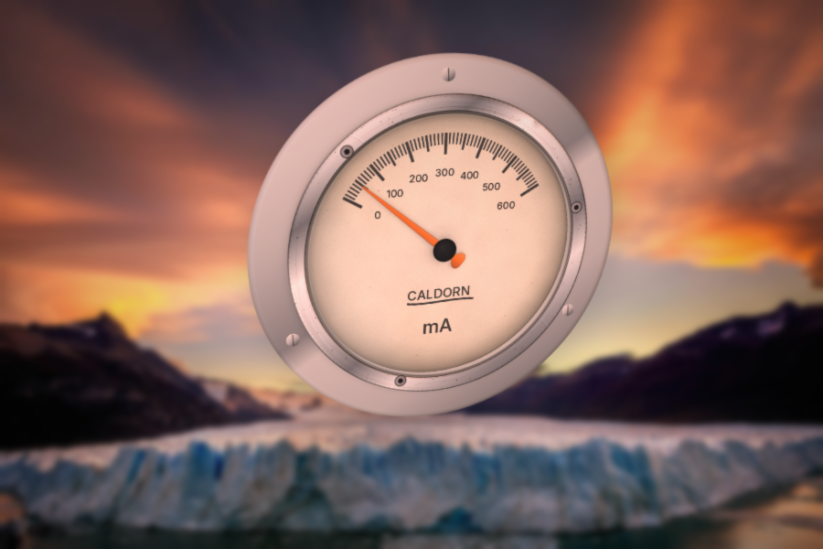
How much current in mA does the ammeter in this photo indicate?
50 mA
